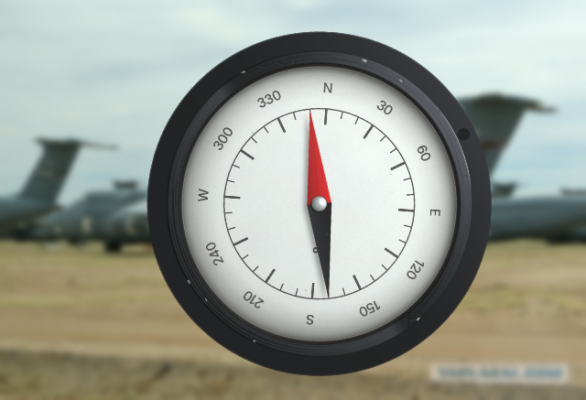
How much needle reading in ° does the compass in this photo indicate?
350 °
